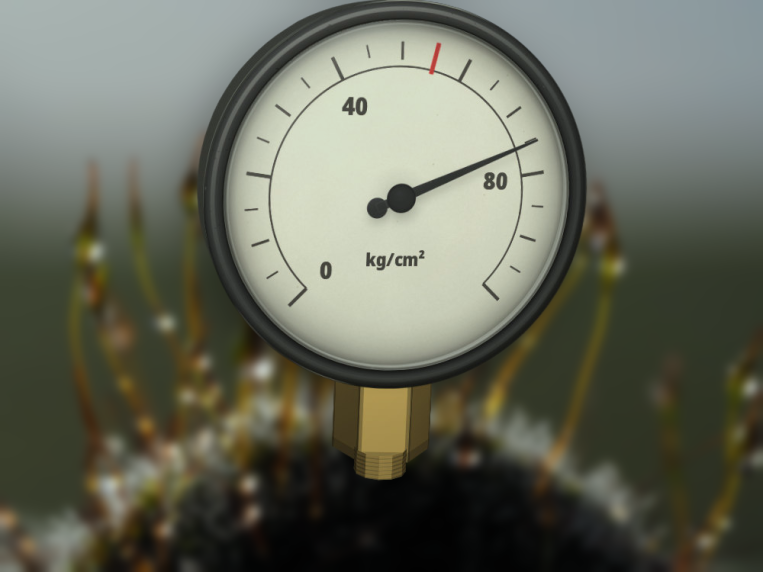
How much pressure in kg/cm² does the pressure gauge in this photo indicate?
75 kg/cm²
